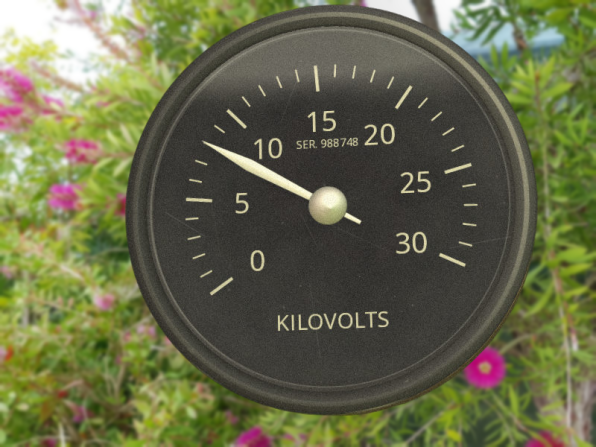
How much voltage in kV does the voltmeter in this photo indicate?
8 kV
